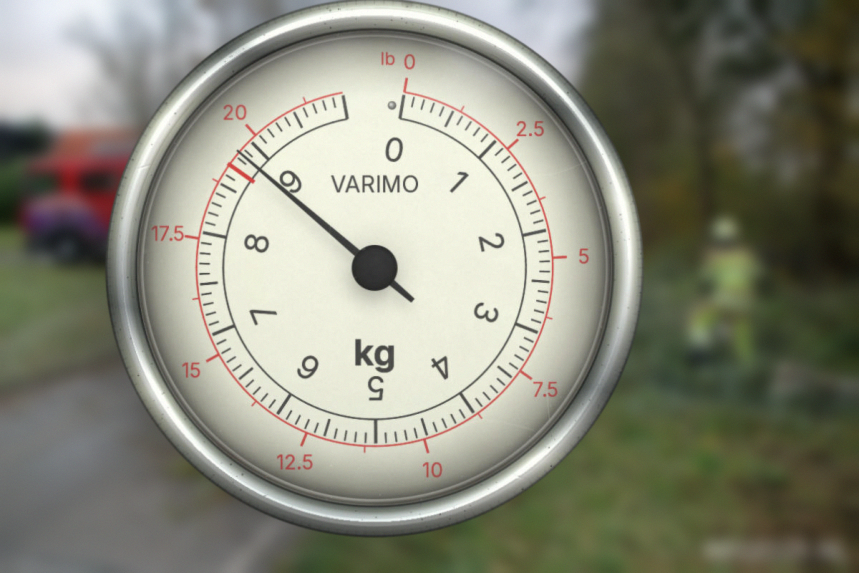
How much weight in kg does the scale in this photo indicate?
8.85 kg
